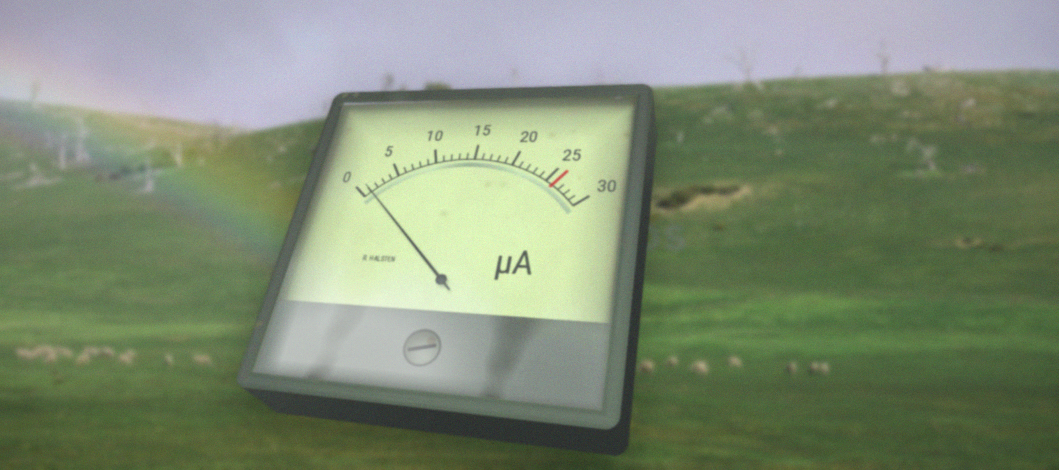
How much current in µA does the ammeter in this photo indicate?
1 µA
